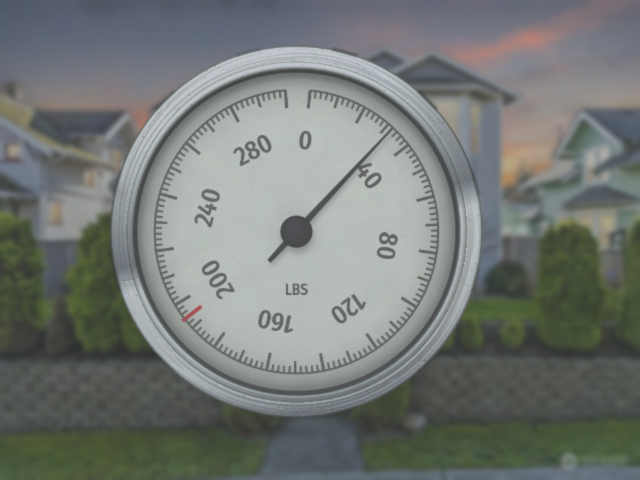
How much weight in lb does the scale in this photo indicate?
32 lb
